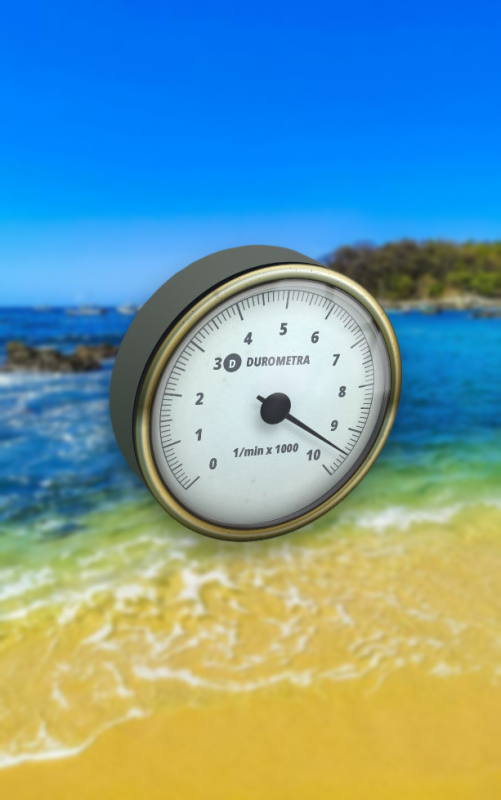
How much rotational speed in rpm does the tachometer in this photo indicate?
9500 rpm
